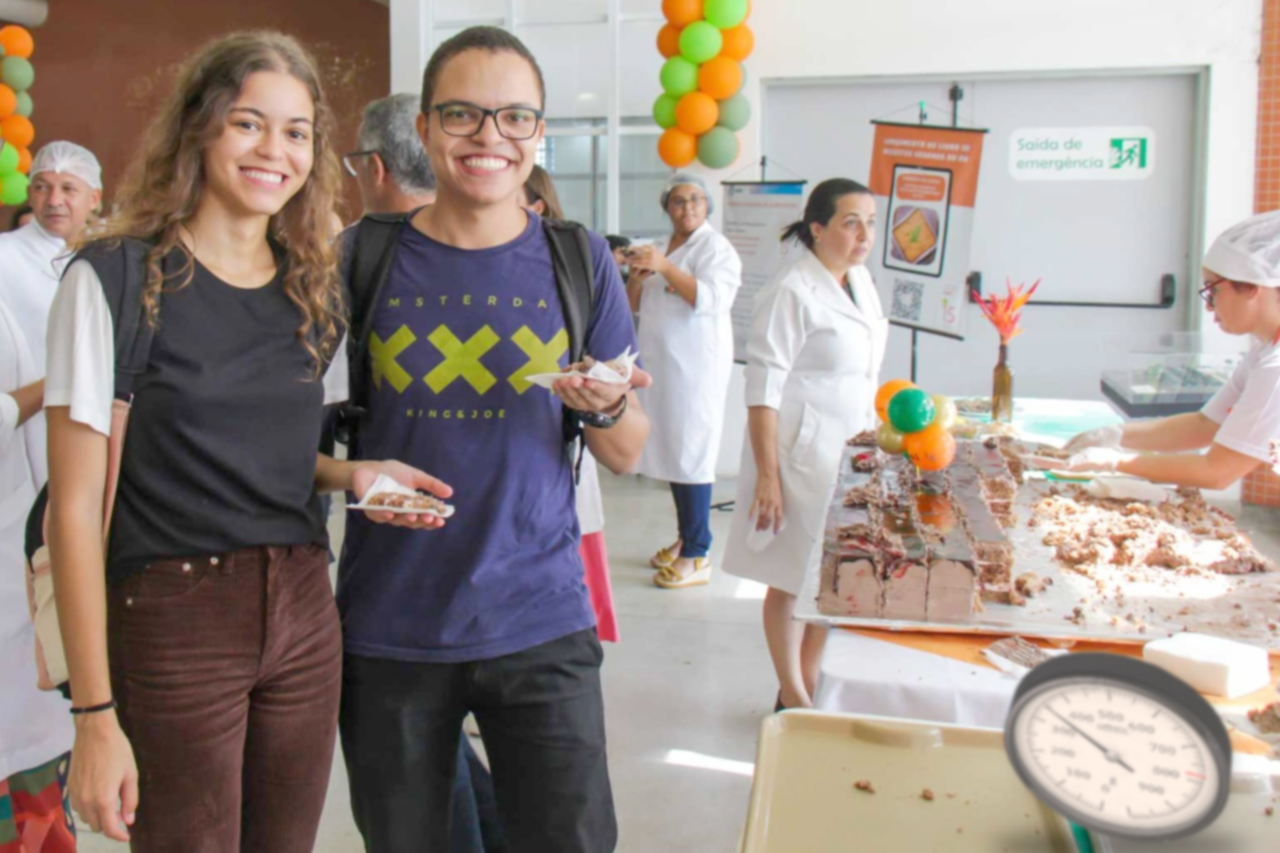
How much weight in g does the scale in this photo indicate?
350 g
